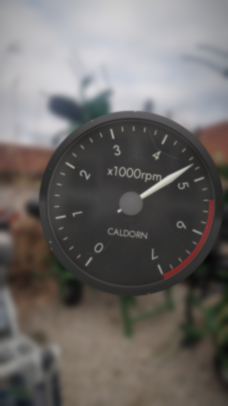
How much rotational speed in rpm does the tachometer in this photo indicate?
4700 rpm
